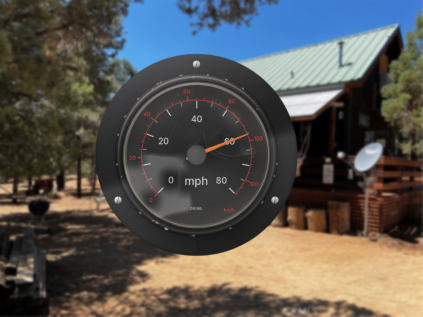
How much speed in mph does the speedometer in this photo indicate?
60 mph
